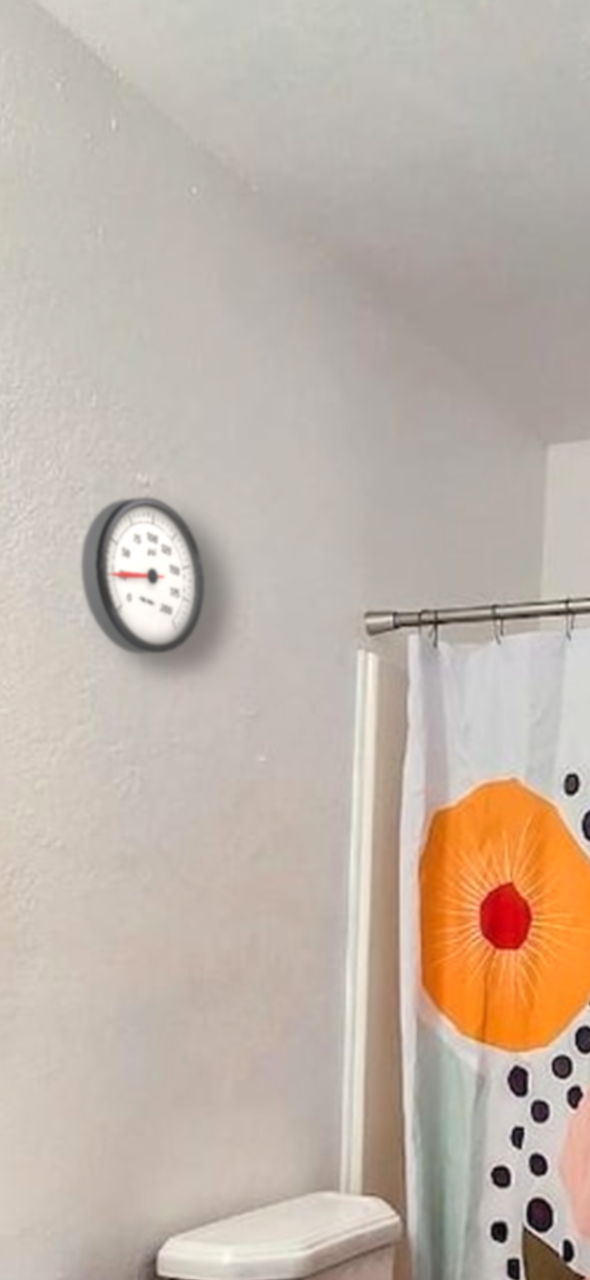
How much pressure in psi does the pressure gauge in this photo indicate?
25 psi
